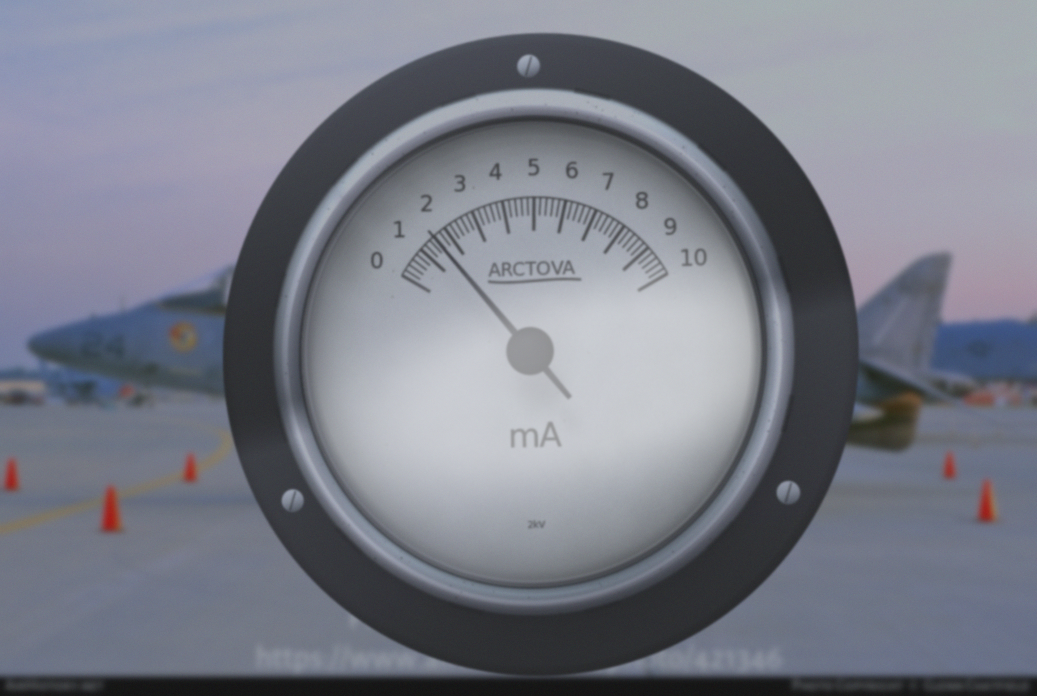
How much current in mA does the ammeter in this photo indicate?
1.6 mA
